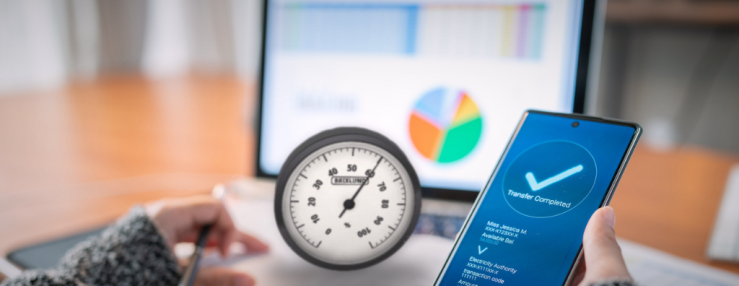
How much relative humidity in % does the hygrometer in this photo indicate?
60 %
